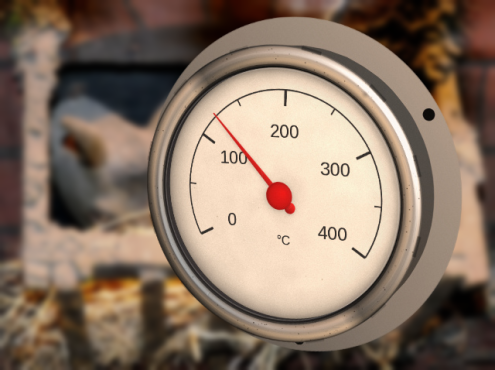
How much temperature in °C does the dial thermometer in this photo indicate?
125 °C
